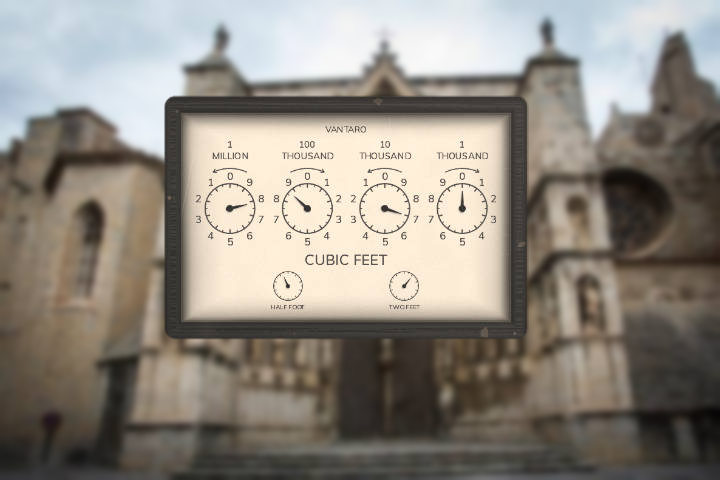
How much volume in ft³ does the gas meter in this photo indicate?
787000 ft³
